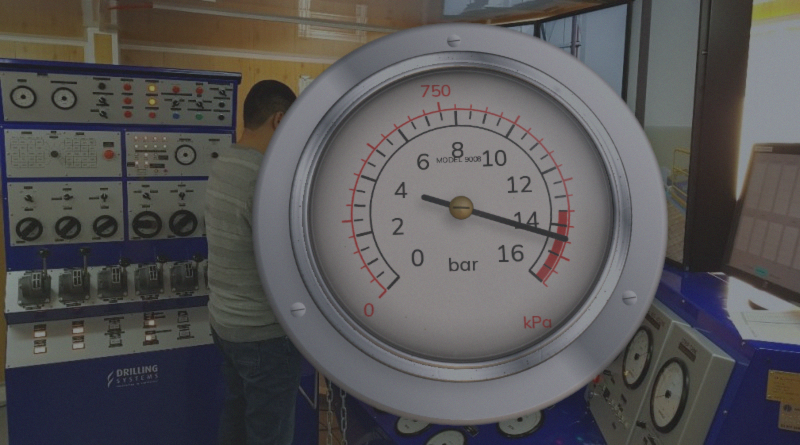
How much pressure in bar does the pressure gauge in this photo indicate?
14.5 bar
